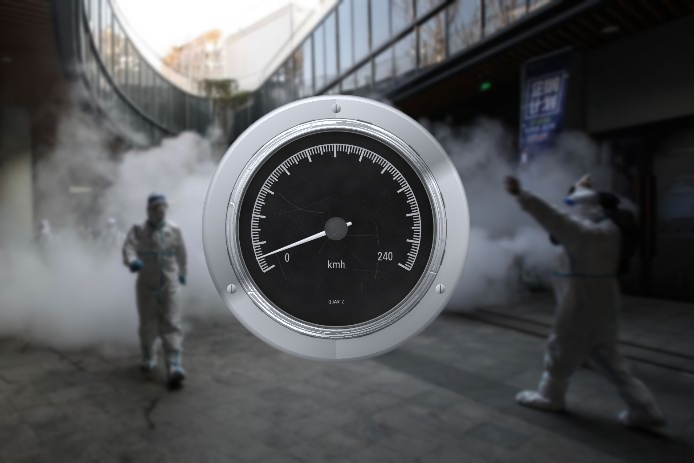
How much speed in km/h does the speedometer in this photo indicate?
10 km/h
